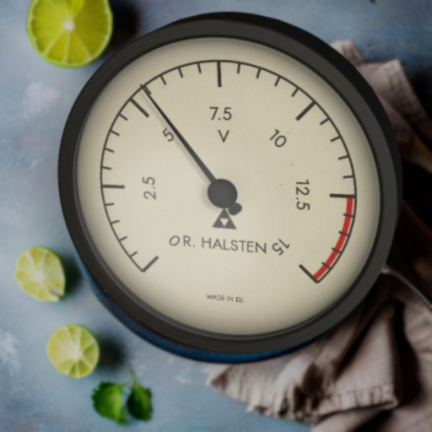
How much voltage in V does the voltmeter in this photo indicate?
5.5 V
